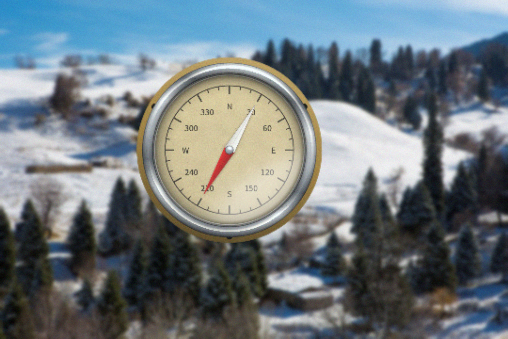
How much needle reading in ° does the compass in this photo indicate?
210 °
